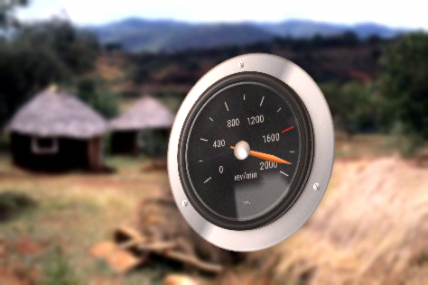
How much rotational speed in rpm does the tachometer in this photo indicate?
1900 rpm
